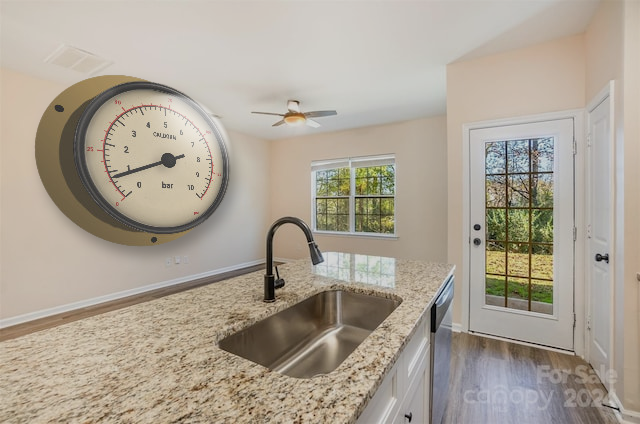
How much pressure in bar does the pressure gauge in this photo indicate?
0.8 bar
